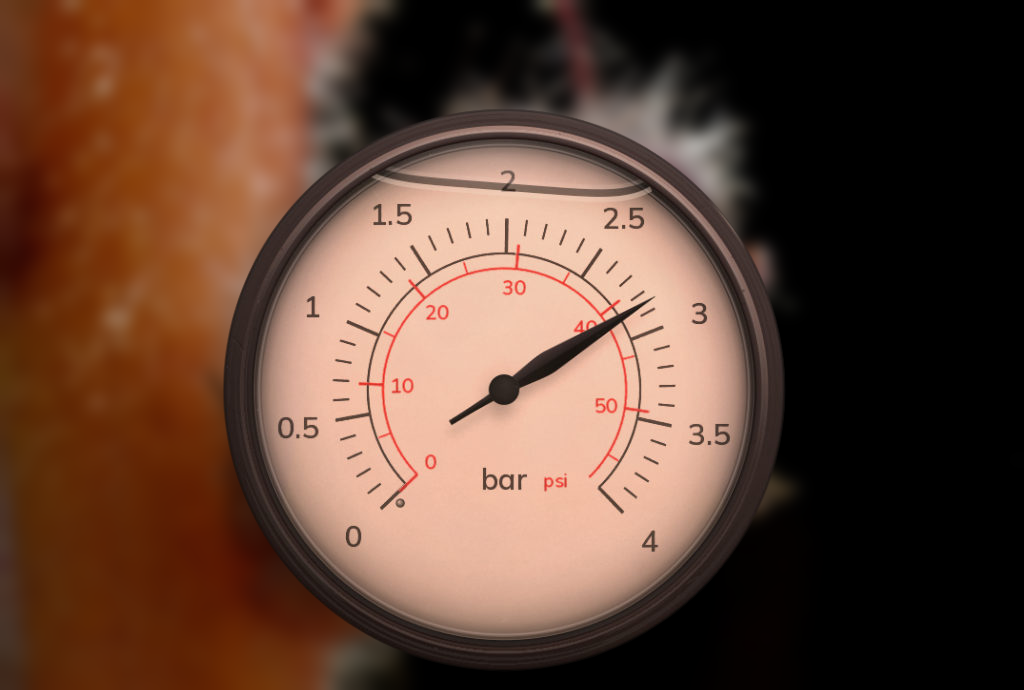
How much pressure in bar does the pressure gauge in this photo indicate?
2.85 bar
